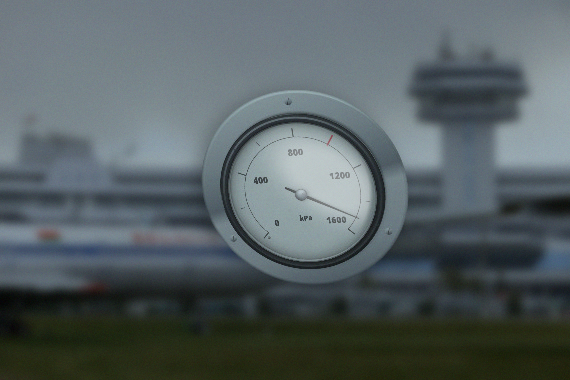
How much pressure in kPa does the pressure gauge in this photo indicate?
1500 kPa
